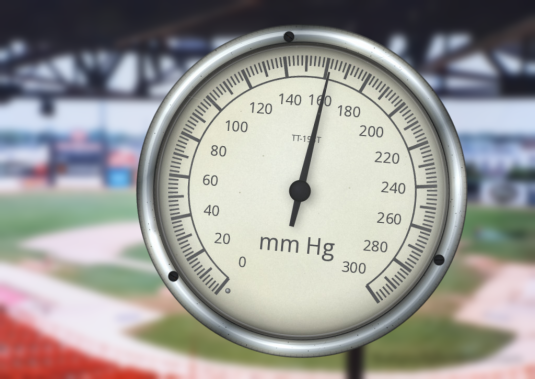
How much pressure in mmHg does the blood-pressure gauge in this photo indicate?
162 mmHg
